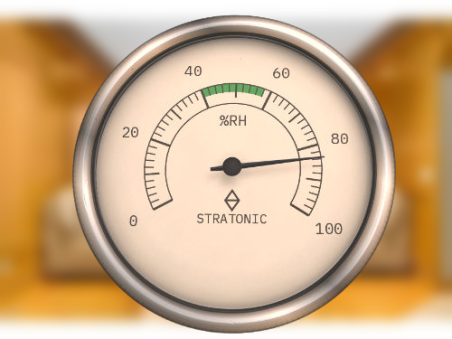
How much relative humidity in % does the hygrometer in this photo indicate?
84 %
